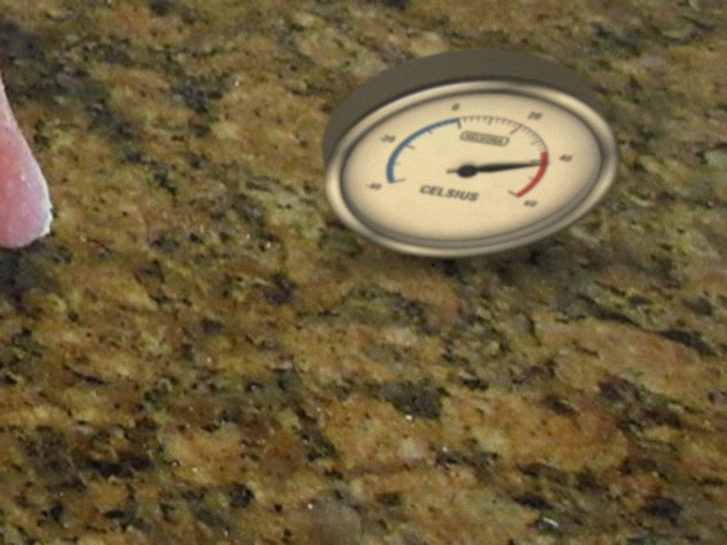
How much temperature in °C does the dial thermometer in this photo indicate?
40 °C
